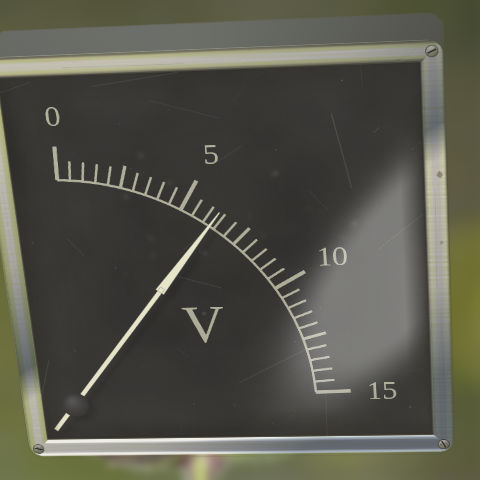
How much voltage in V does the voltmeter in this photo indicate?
6.25 V
